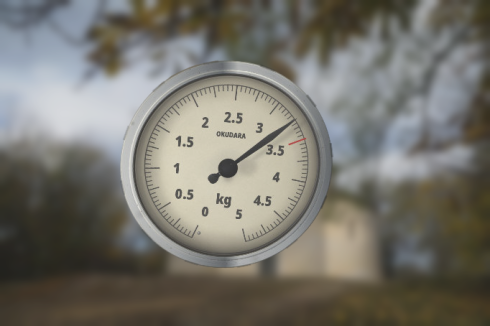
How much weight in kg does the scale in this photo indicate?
3.25 kg
